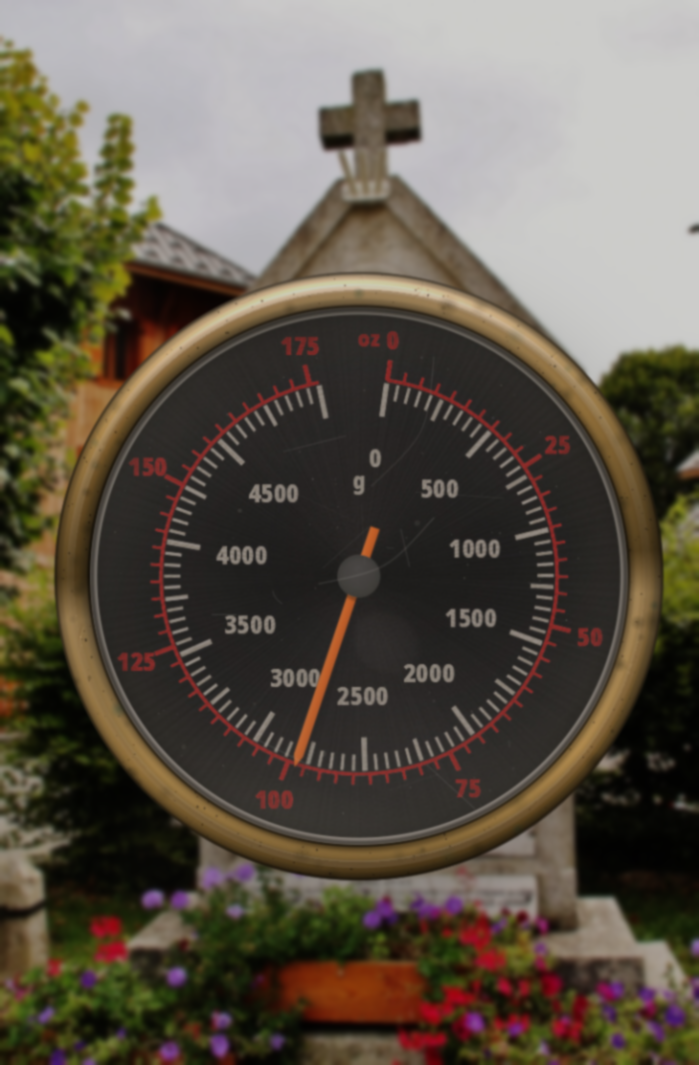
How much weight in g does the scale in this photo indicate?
2800 g
